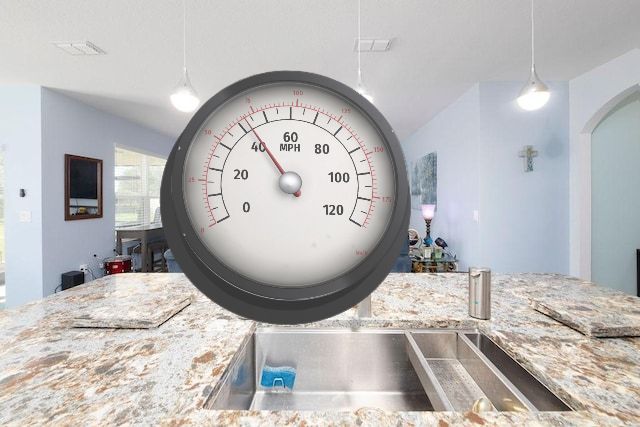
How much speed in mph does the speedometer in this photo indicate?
42.5 mph
